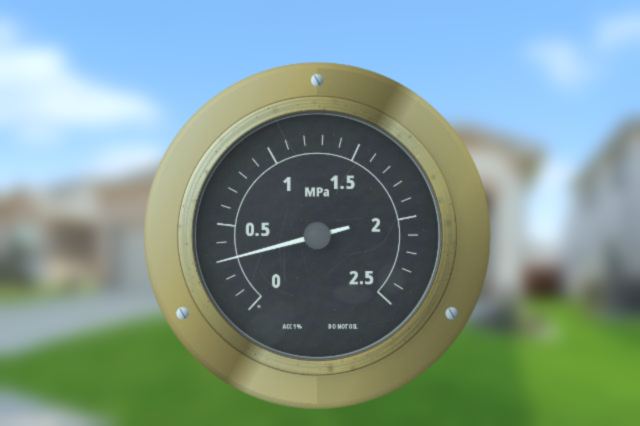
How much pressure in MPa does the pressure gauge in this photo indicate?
0.3 MPa
